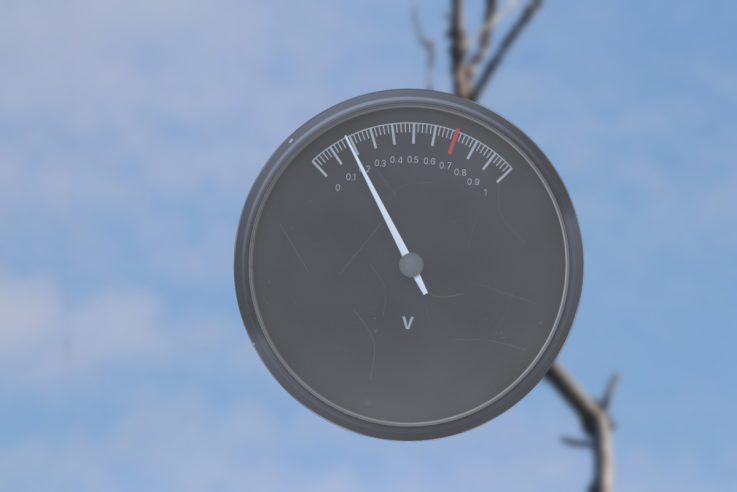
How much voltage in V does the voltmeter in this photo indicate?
0.18 V
